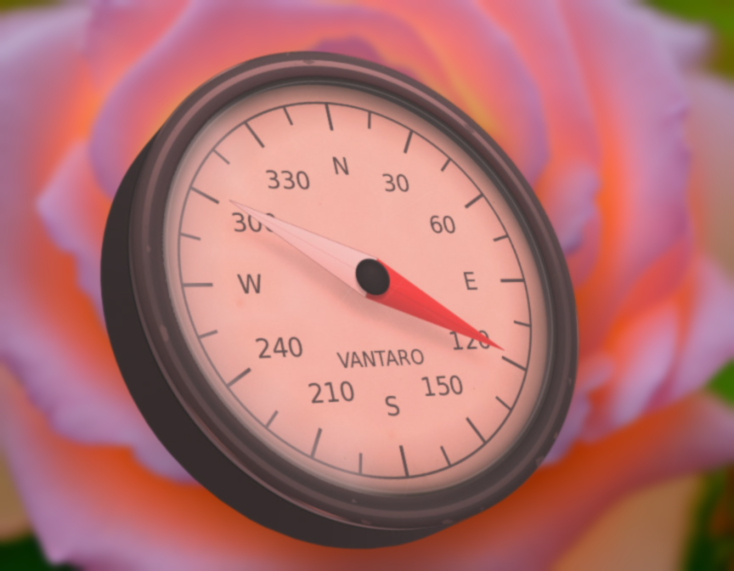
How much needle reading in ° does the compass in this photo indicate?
120 °
